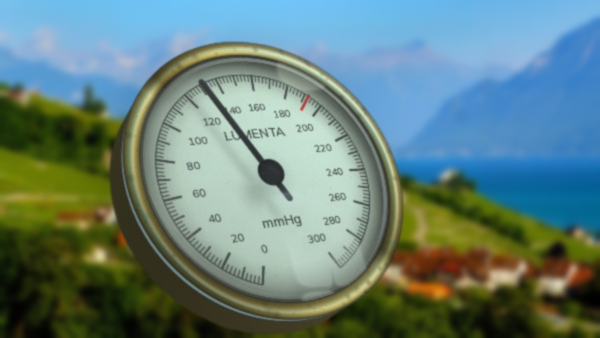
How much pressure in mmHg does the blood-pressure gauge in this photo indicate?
130 mmHg
